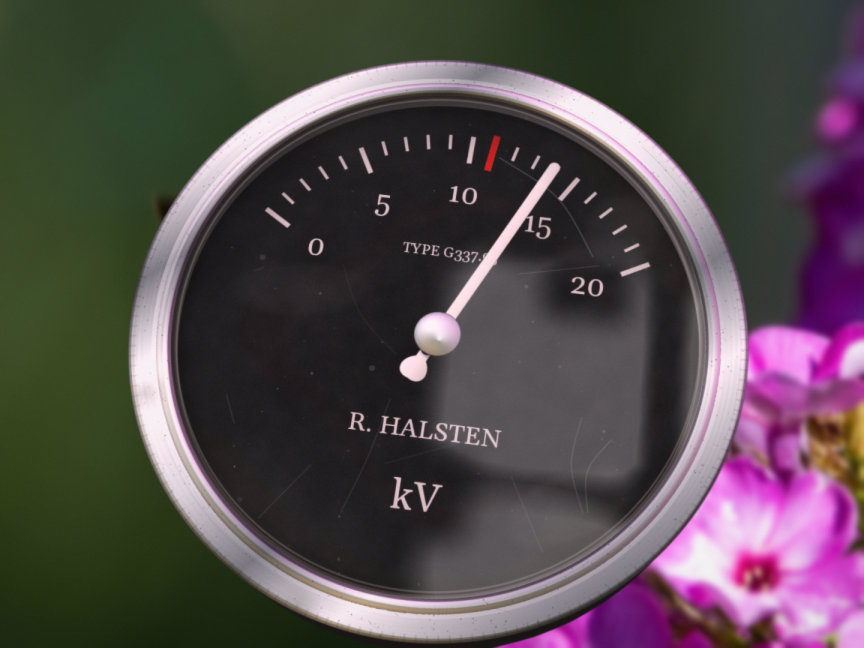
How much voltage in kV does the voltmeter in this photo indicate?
14 kV
